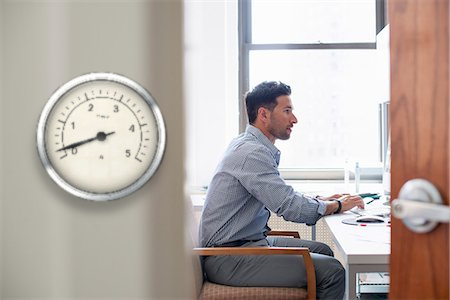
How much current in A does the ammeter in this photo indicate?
0.2 A
